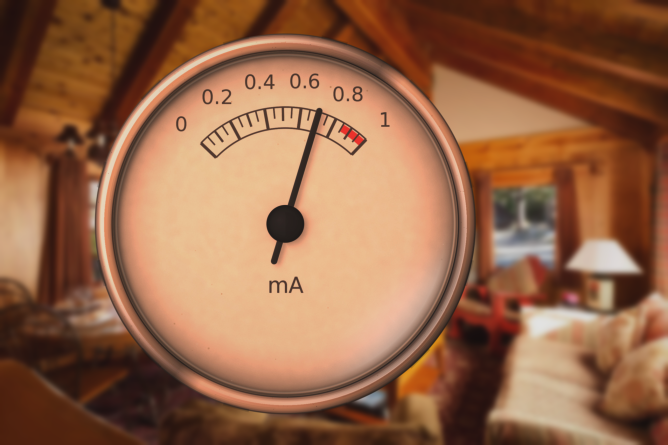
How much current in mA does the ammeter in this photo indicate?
0.7 mA
